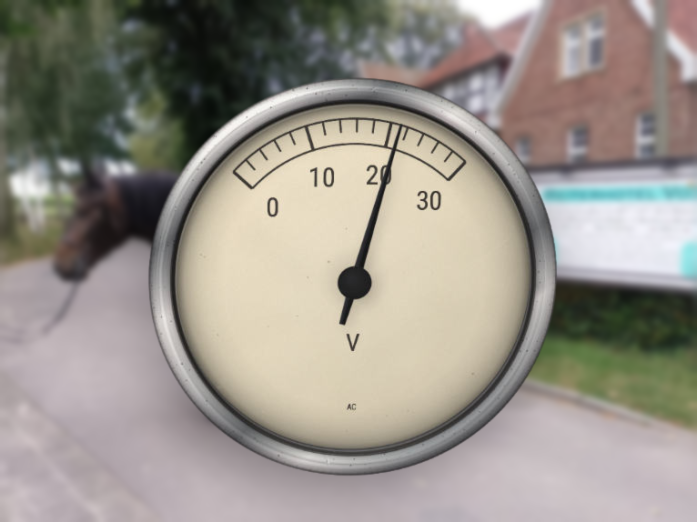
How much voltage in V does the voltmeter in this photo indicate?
21 V
